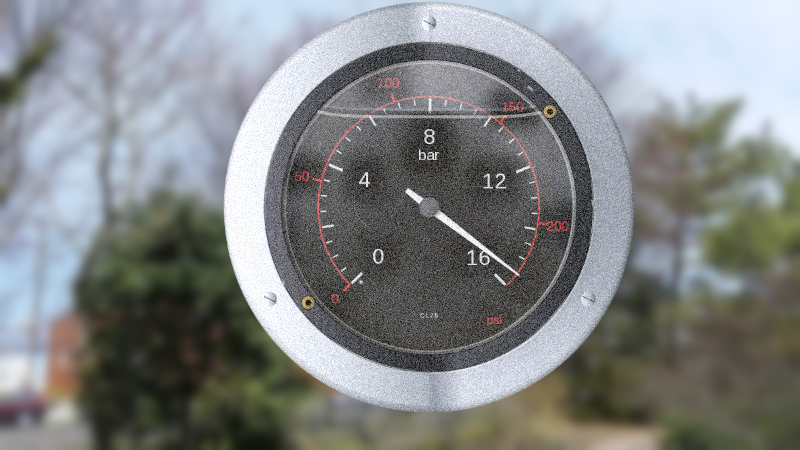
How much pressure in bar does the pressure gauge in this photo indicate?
15.5 bar
